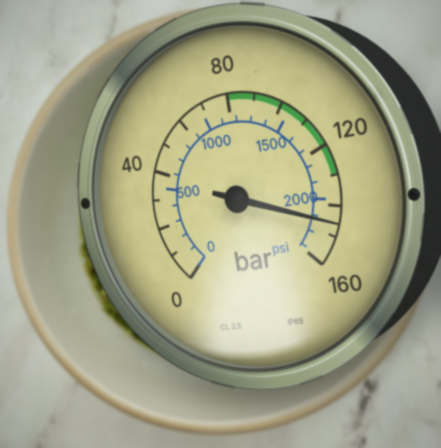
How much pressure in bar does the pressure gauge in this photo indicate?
145 bar
